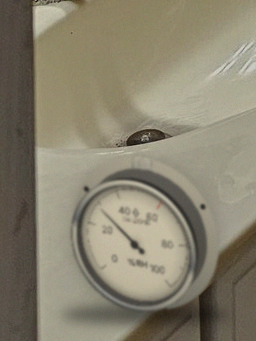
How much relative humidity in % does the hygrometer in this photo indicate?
30 %
